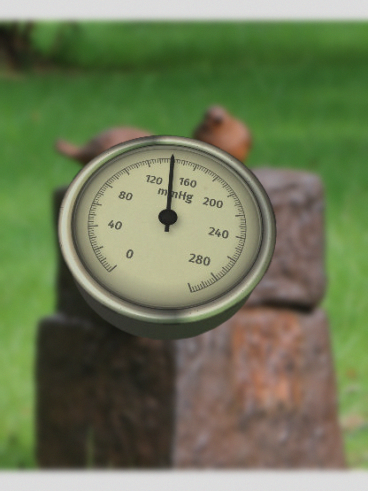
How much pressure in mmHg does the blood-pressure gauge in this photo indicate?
140 mmHg
